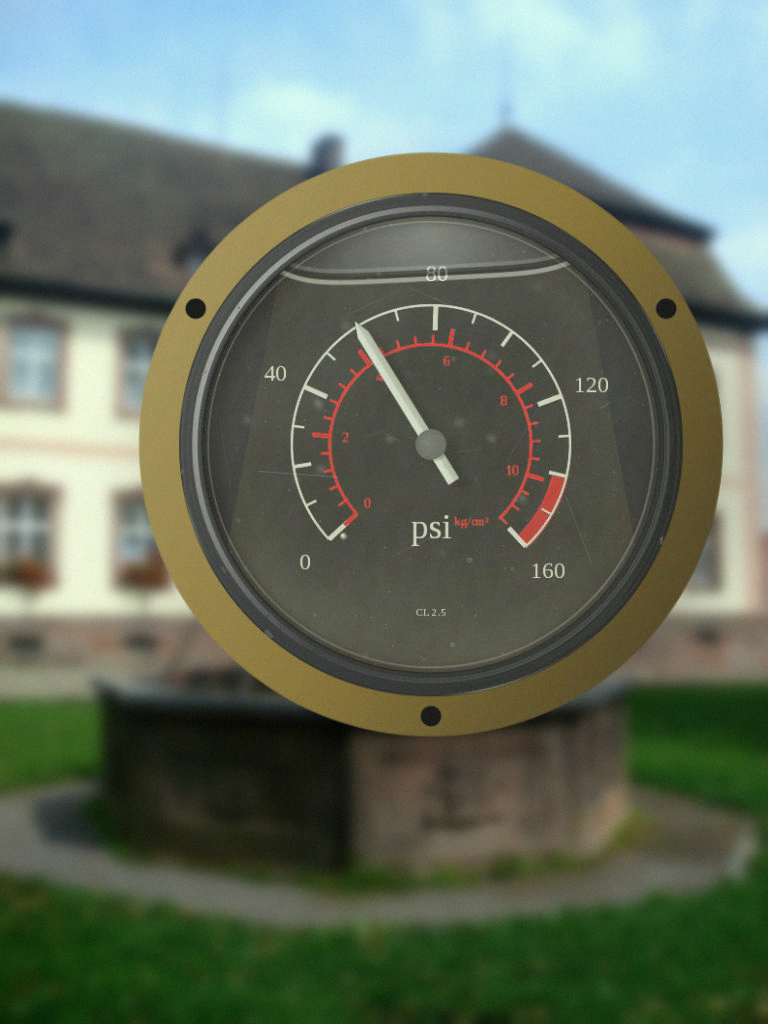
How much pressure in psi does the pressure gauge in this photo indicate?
60 psi
